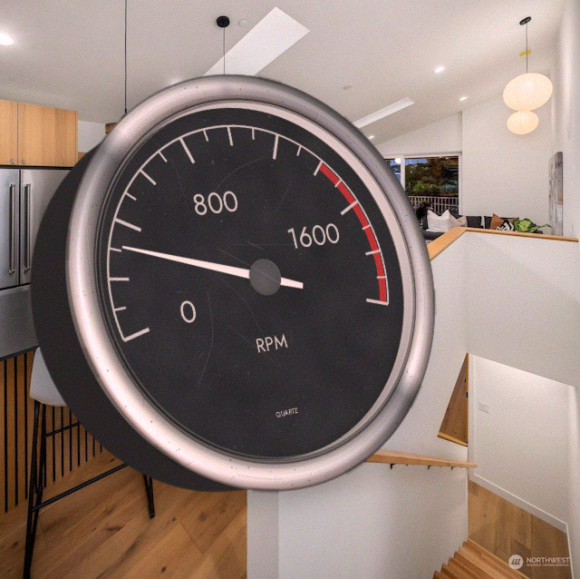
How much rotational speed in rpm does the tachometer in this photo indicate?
300 rpm
